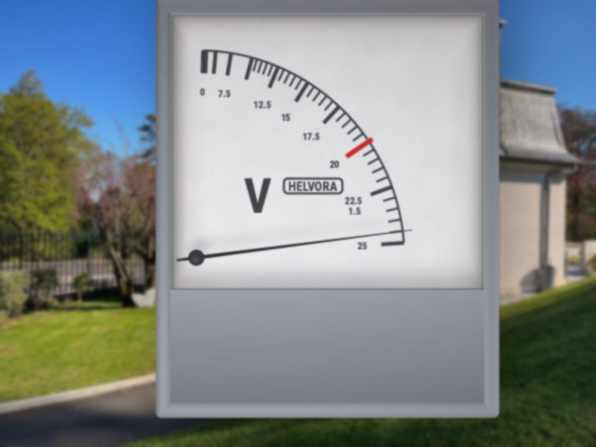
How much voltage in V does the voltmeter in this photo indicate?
24.5 V
